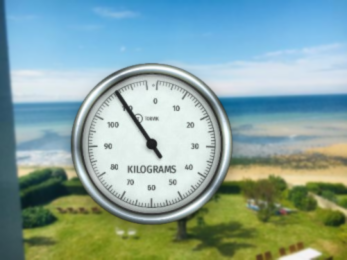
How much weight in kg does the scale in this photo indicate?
110 kg
